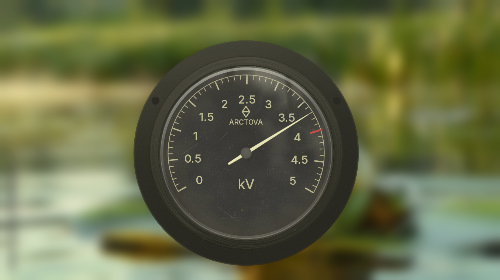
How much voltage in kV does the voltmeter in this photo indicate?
3.7 kV
